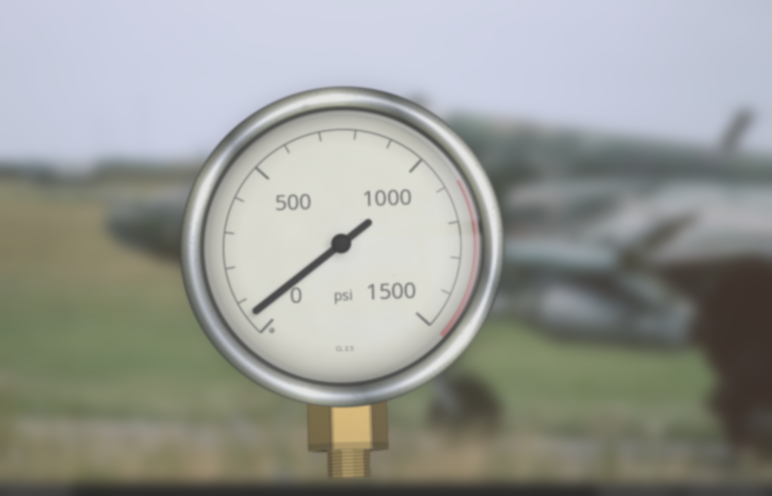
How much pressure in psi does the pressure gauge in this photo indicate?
50 psi
